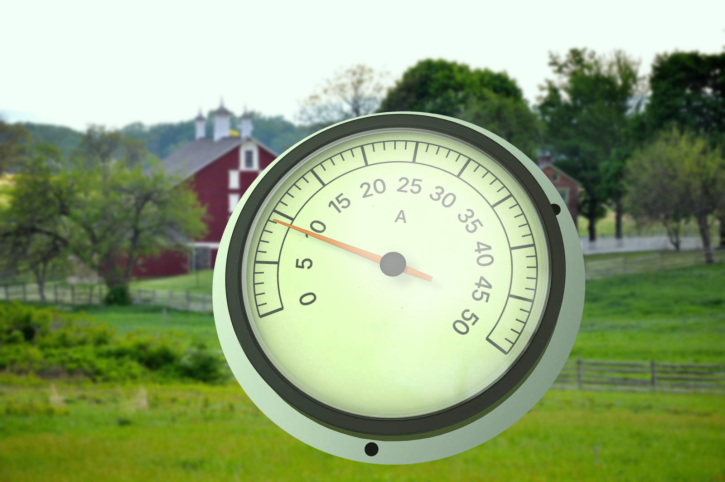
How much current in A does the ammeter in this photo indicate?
9 A
